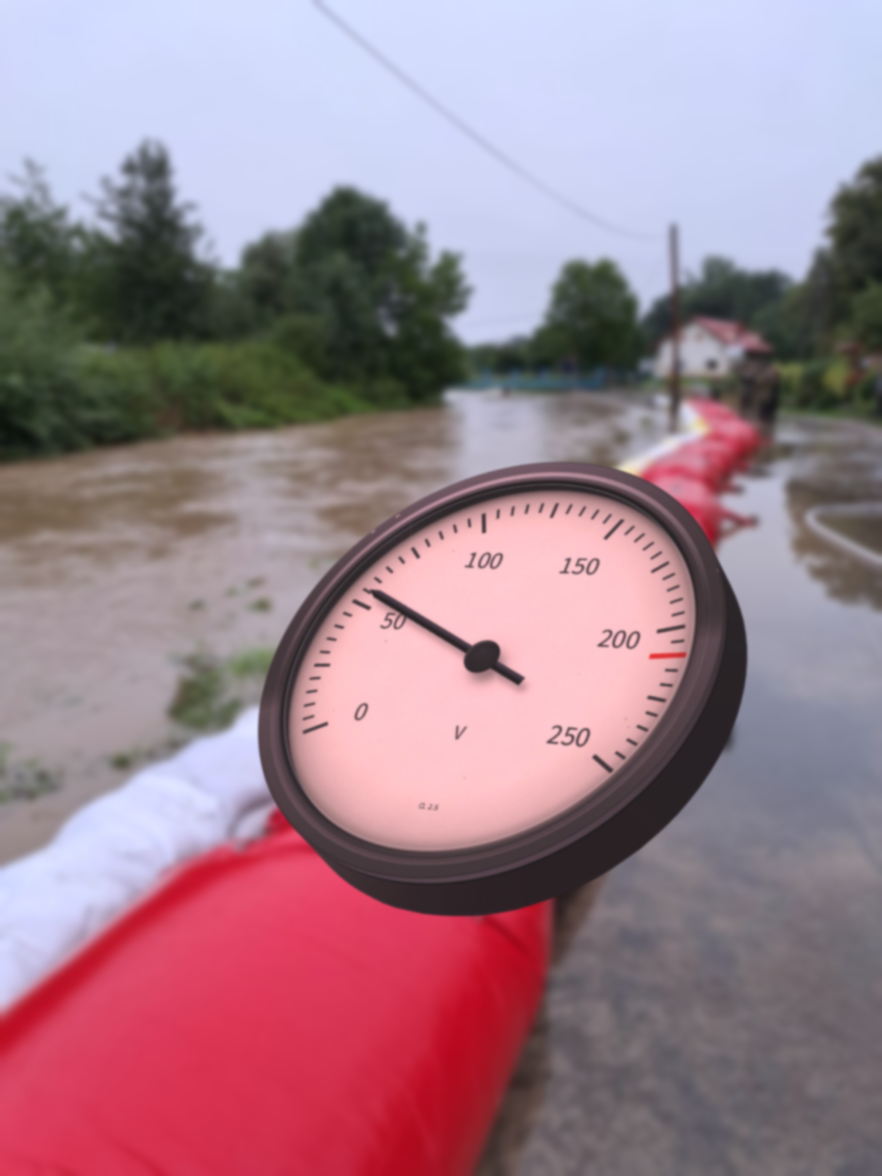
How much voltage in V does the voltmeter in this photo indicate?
55 V
